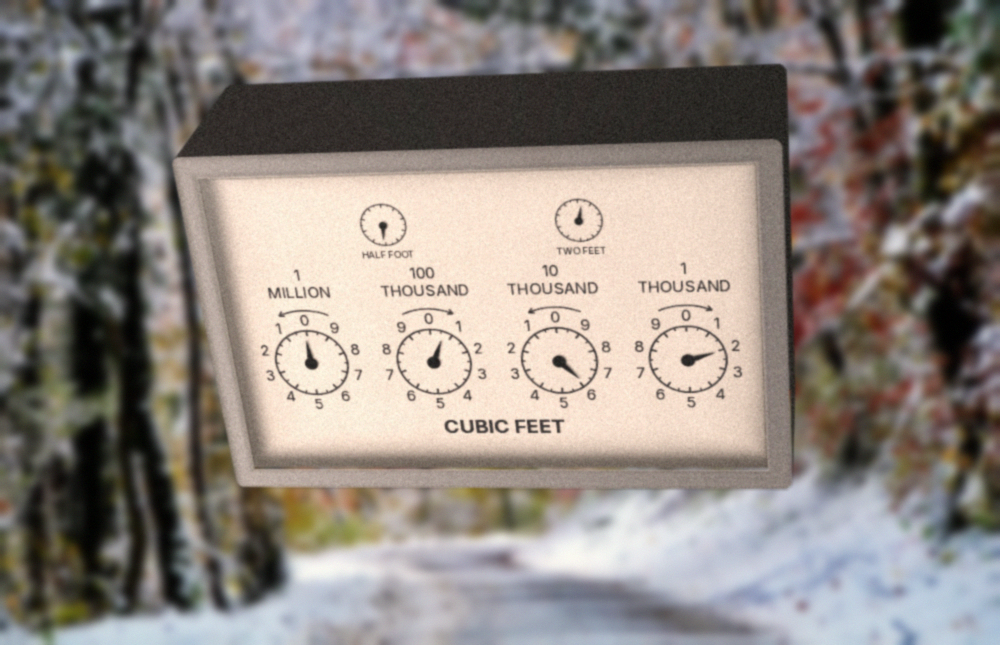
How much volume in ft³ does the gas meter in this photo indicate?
6200 ft³
